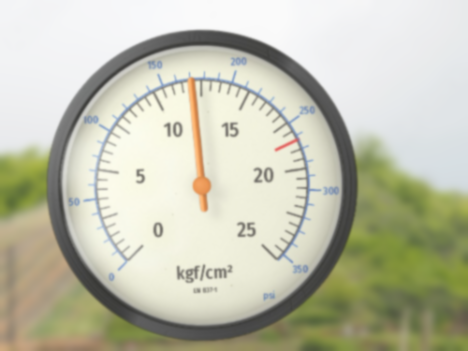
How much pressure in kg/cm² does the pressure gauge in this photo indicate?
12 kg/cm²
